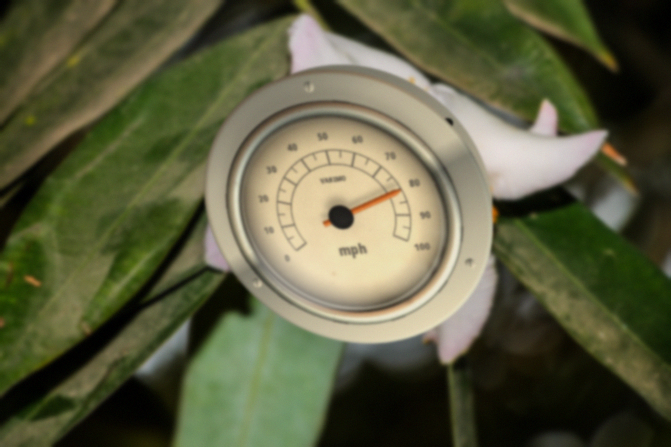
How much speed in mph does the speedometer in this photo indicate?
80 mph
